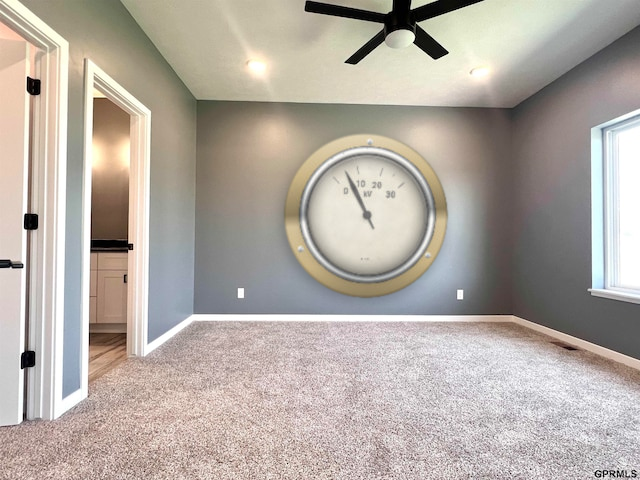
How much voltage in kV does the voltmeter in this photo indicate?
5 kV
